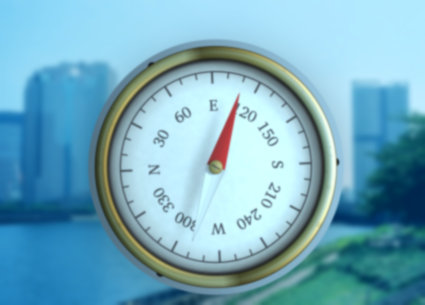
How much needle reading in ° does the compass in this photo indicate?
110 °
